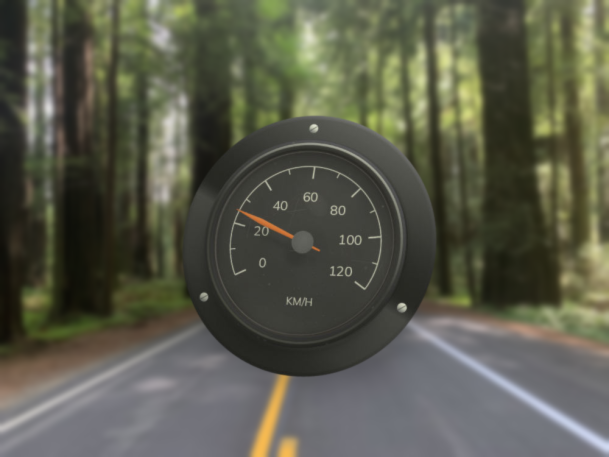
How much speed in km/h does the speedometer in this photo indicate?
25 km/h
